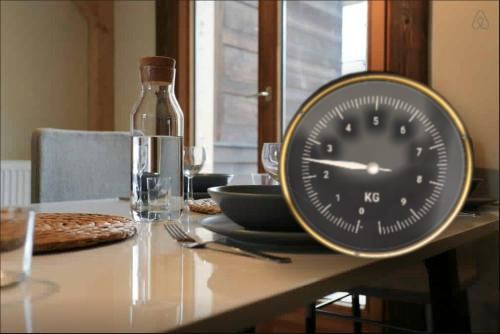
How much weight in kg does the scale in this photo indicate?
2.5 kg
